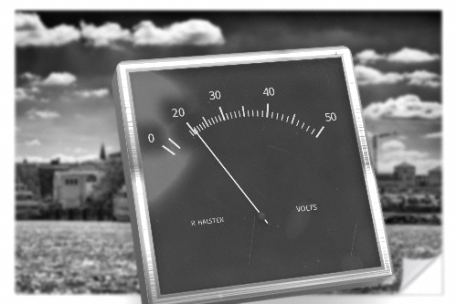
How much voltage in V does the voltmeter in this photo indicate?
20 V
